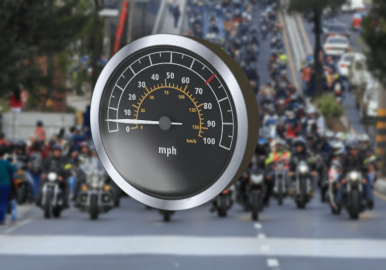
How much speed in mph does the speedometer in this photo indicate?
5 mph
